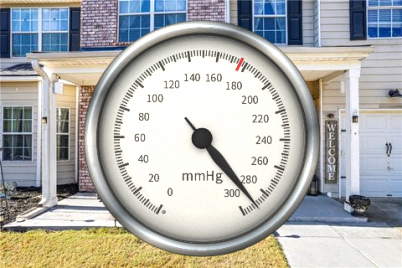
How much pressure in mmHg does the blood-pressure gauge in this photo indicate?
290 mmHg
